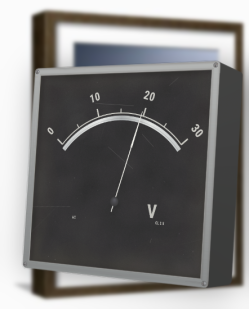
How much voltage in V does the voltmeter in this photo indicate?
20 V
